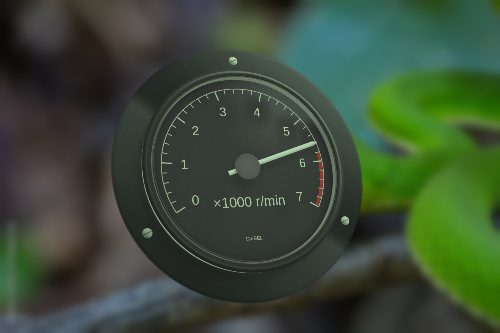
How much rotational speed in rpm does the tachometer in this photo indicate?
5600 rpm
